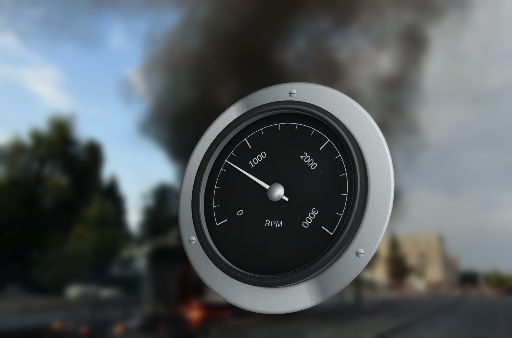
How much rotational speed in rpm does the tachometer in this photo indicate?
700 rpm
